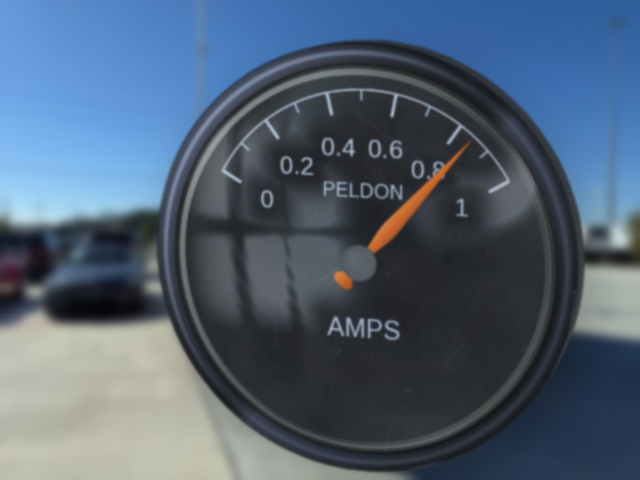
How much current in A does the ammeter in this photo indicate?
0.85 A
